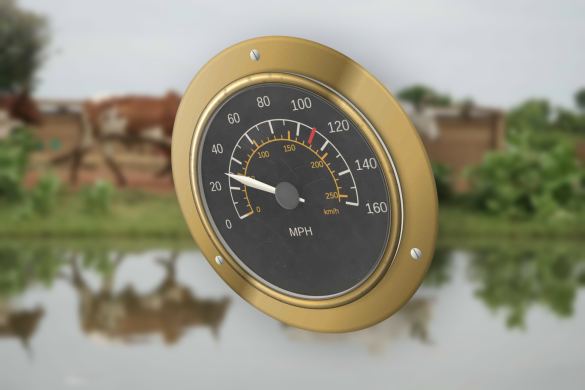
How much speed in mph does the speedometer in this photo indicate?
30 mph
